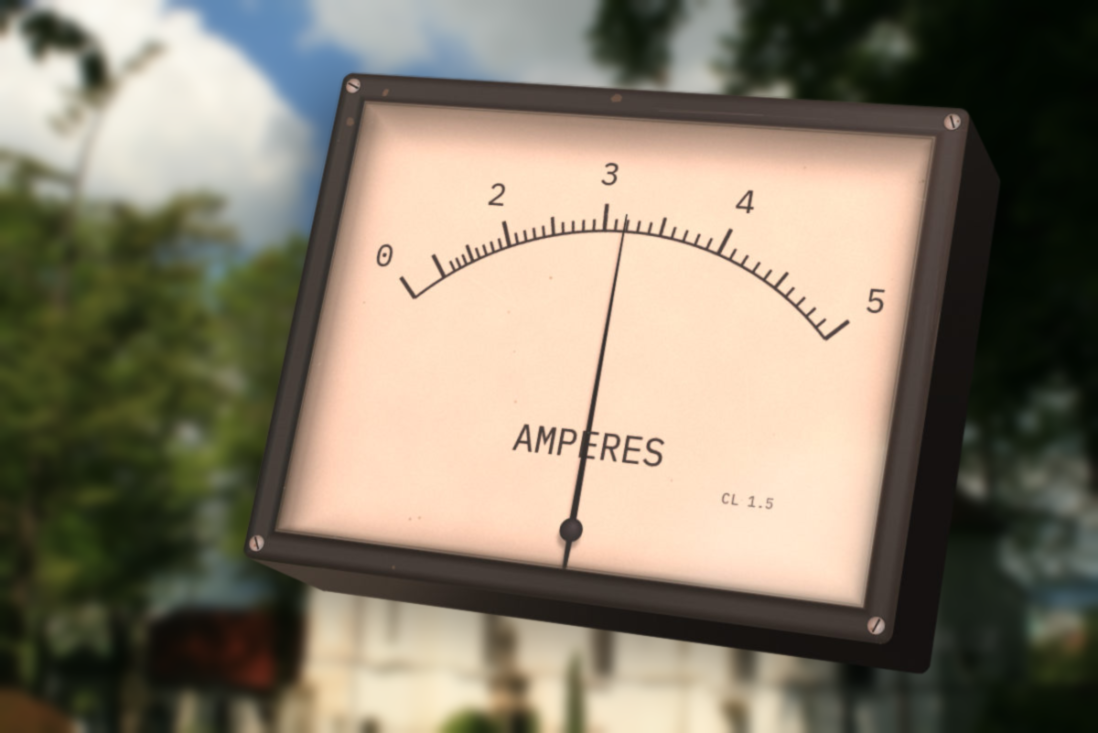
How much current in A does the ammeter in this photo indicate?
3.2 A
